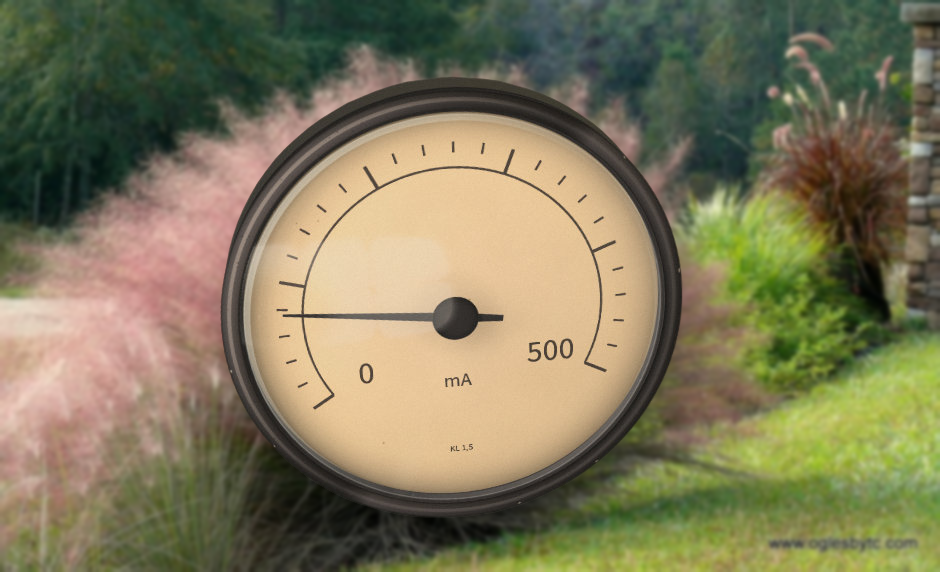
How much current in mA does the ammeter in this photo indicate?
80 mA
